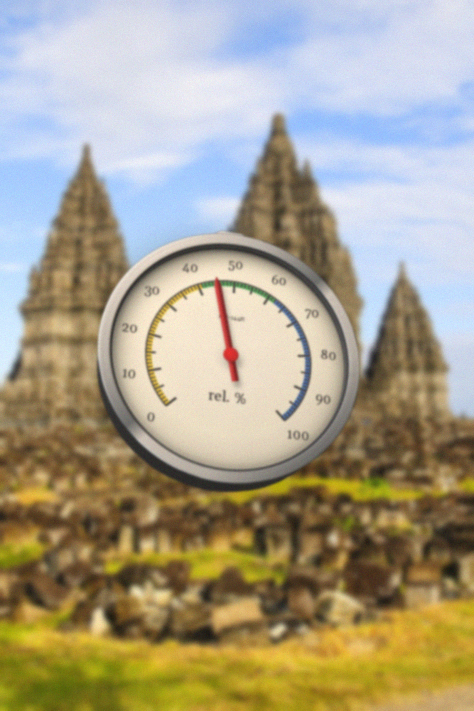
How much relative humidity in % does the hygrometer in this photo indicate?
45 %
